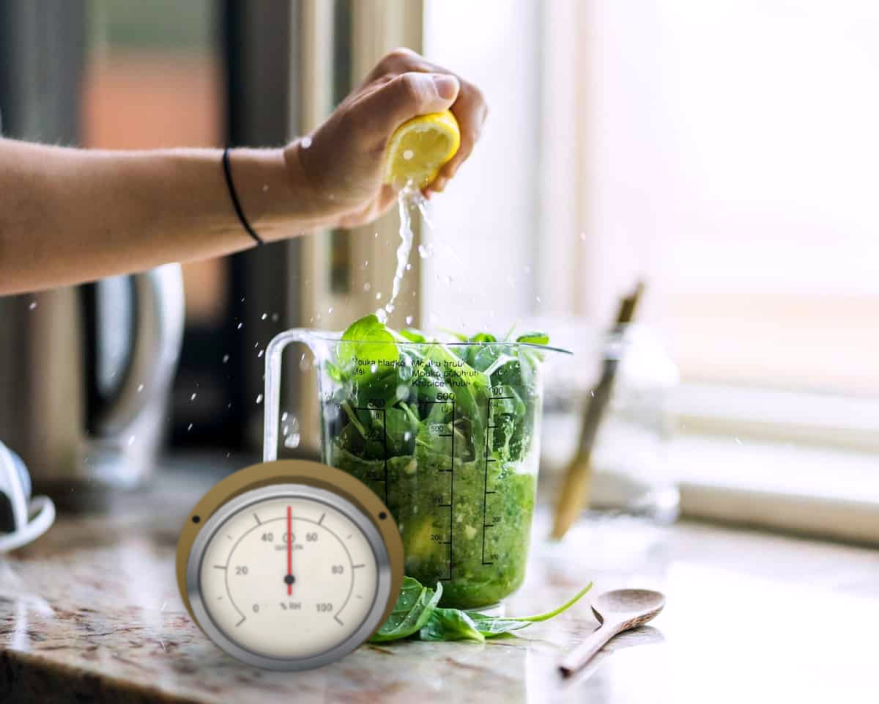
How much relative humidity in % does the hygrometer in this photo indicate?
50 %
